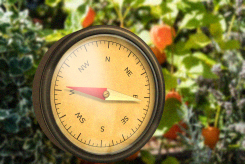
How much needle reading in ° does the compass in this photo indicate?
275 °
